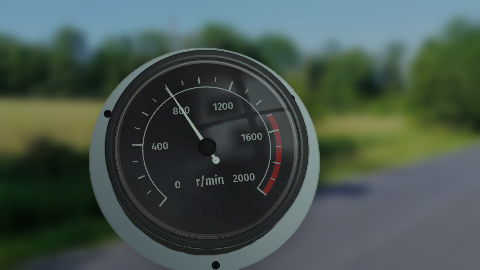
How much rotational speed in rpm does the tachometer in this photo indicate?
800 rpm
